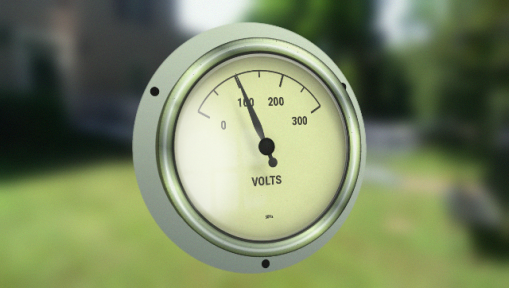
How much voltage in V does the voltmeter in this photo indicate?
100 V
